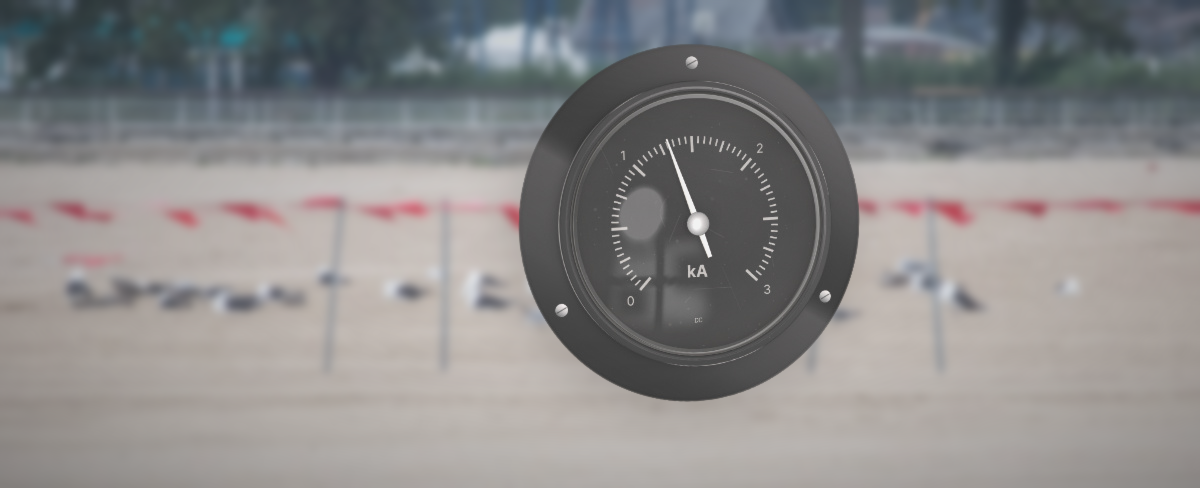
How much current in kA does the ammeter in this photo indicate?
1.3 kA
